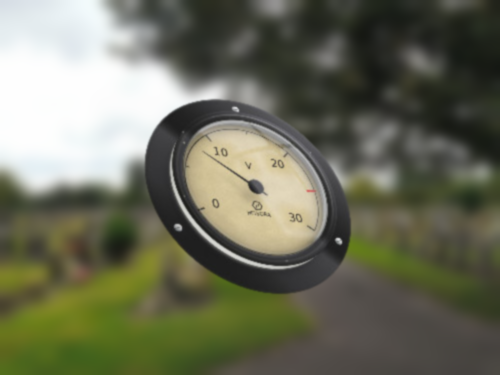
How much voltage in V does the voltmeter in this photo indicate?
7.5 V
